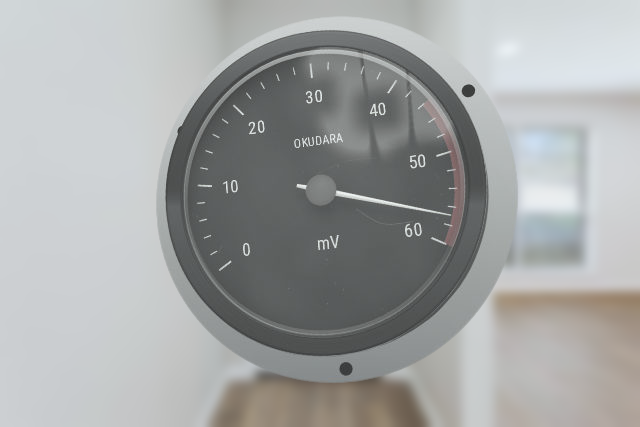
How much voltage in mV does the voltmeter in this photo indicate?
57 mV
